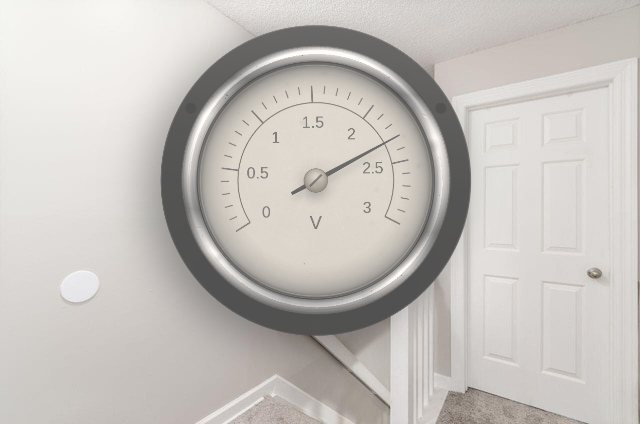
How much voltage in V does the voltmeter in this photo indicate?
2.3 V
